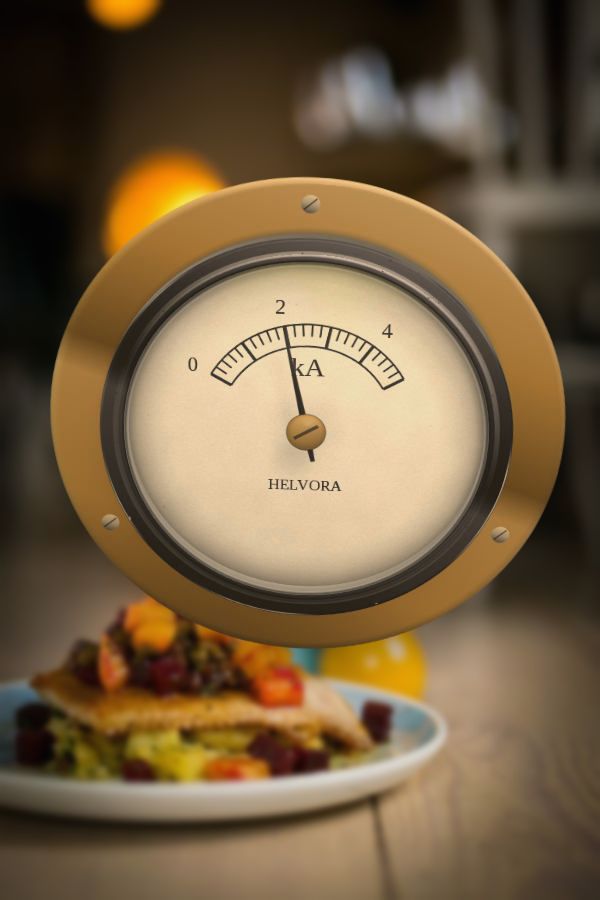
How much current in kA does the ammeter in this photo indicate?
2 kA
